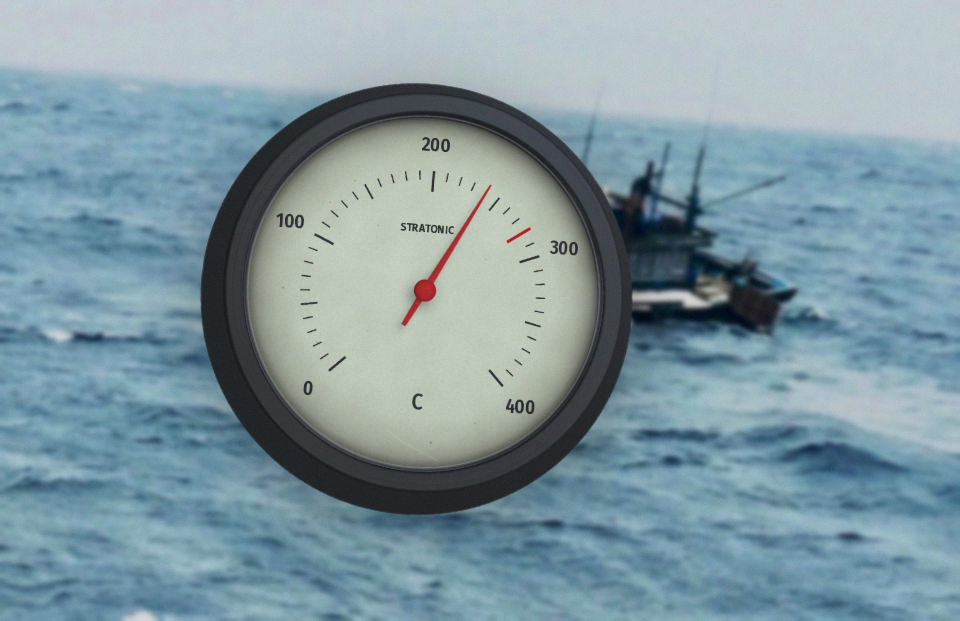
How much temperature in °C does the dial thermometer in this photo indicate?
240 °C
